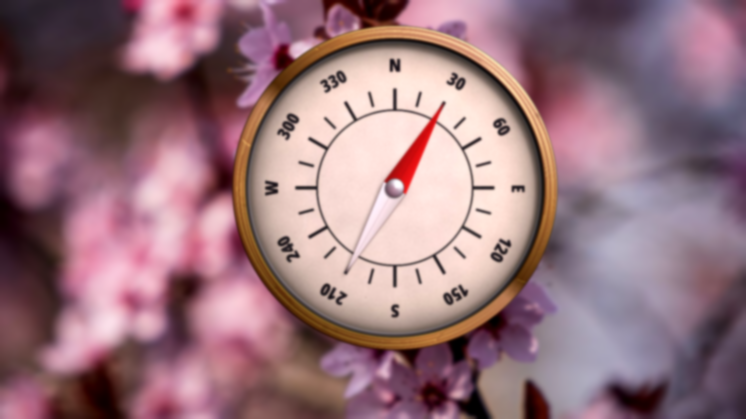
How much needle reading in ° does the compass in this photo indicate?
30 °
